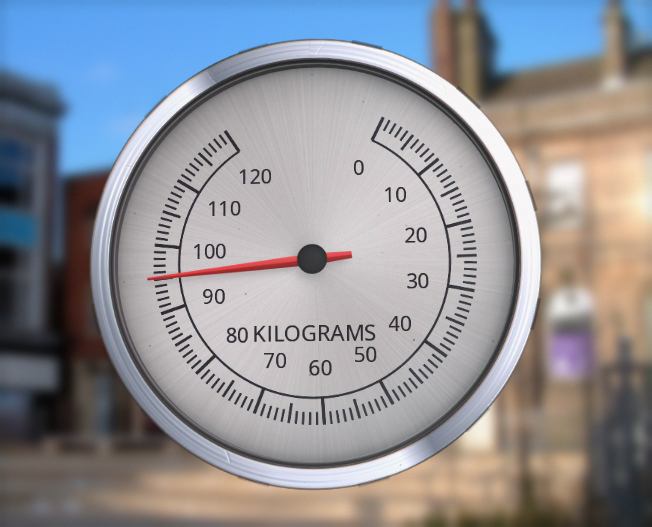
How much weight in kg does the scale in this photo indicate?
95 kg
